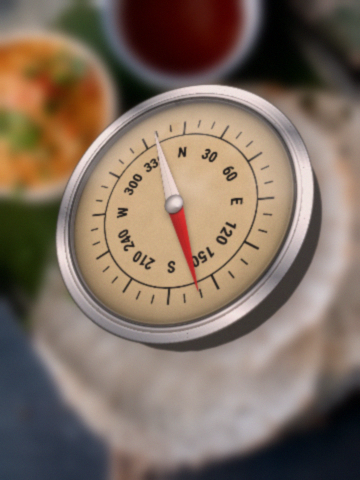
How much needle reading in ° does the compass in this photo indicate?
160 °
